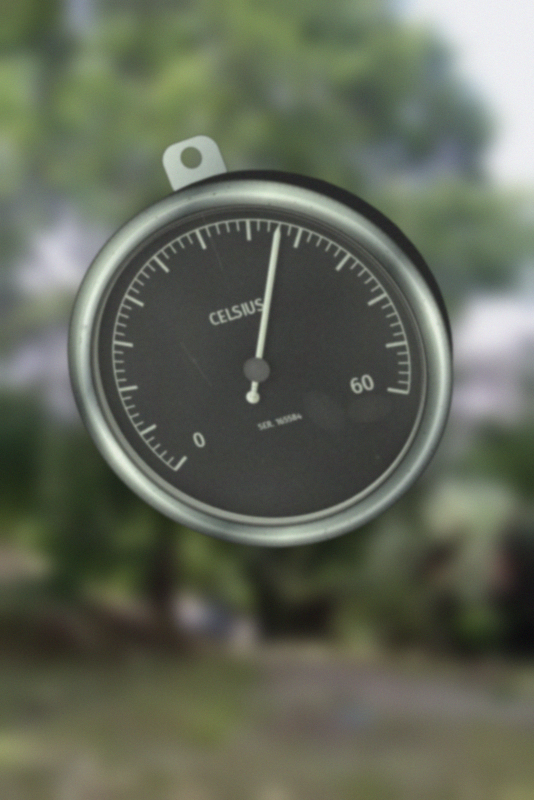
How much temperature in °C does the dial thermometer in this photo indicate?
38 °C
